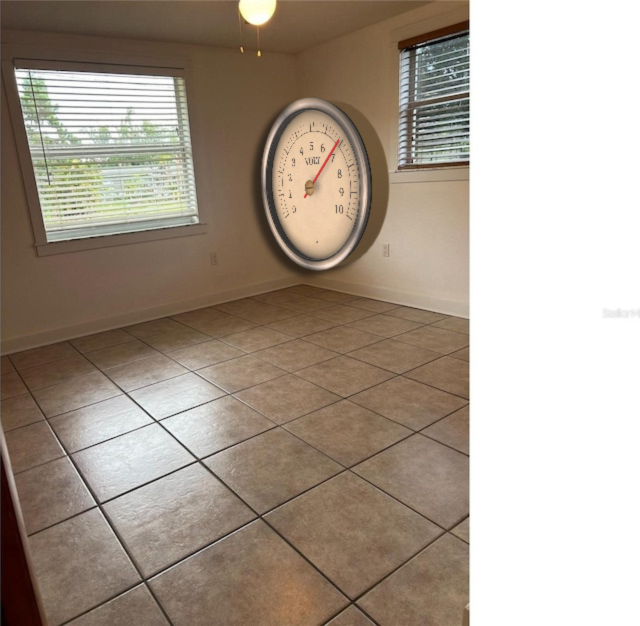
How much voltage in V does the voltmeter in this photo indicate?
7 V
